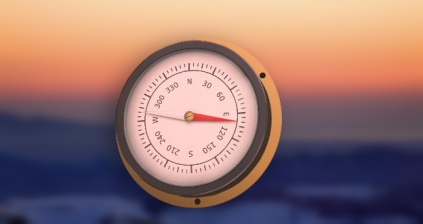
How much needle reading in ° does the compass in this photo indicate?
100 °
